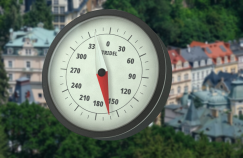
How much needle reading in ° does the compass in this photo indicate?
160 °
